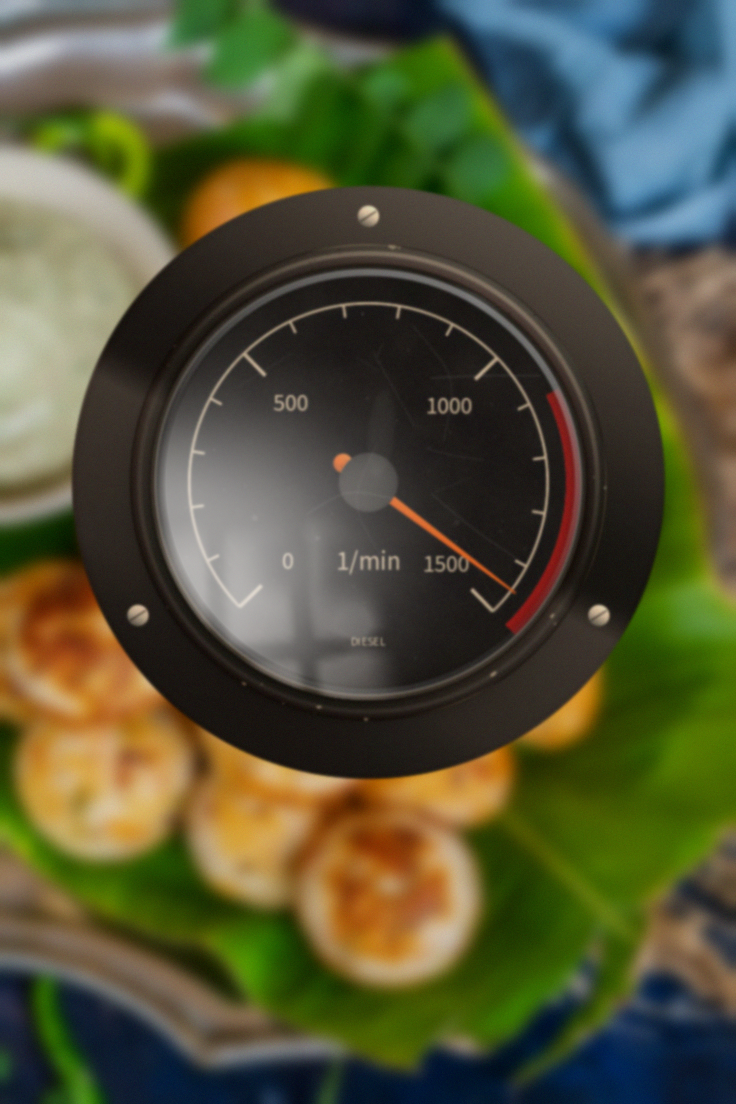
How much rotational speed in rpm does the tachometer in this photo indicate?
1450 rpm
